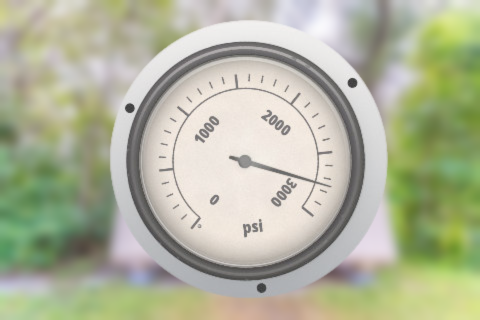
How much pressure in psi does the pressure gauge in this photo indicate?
2750 psi
